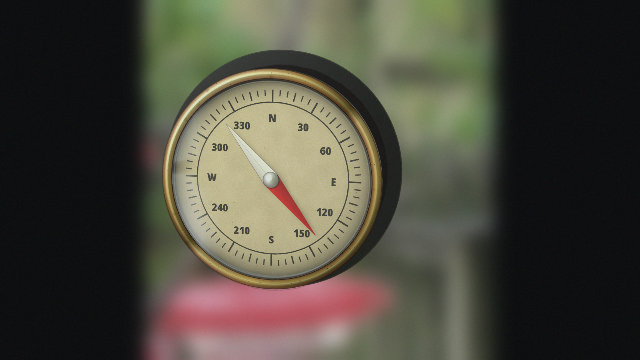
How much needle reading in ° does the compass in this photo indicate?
140 °
